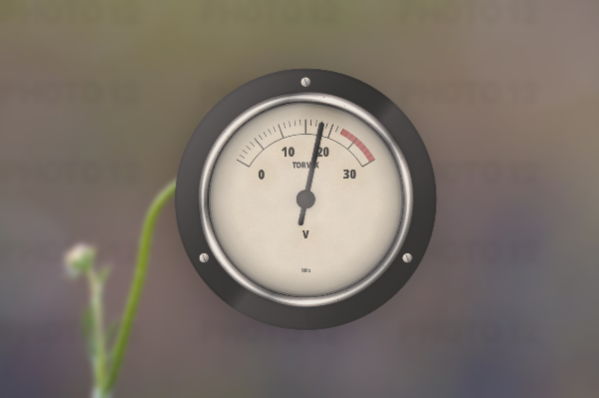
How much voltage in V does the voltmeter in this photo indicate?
18 V
